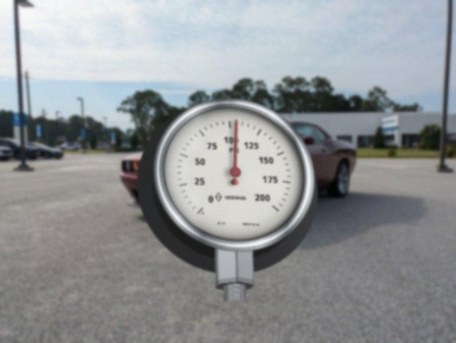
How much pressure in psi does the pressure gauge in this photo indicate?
105 psi
